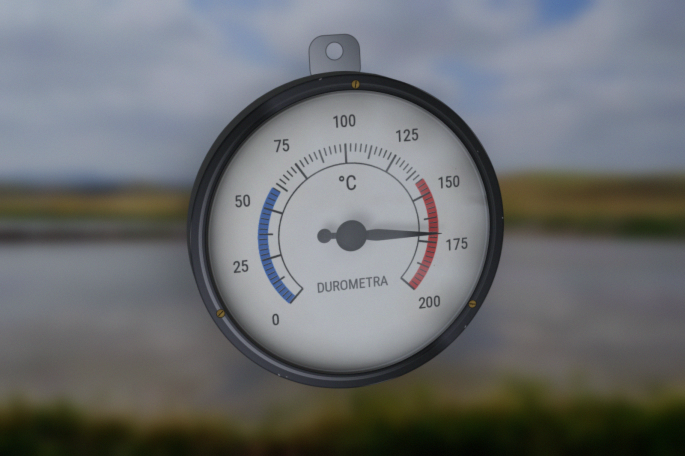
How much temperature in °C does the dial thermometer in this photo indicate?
170 °C
